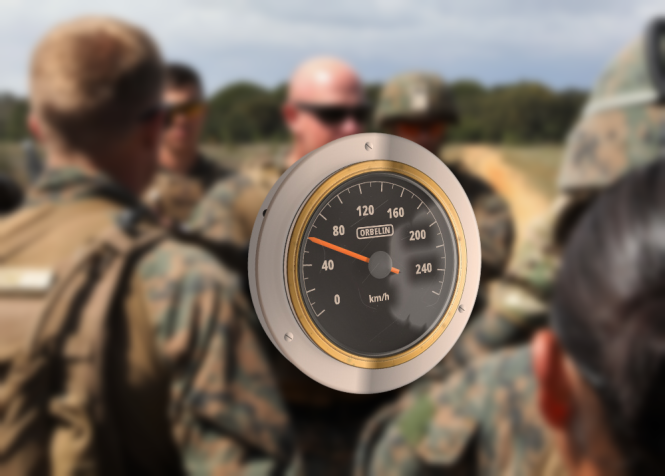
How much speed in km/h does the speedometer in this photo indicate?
60 km/h
